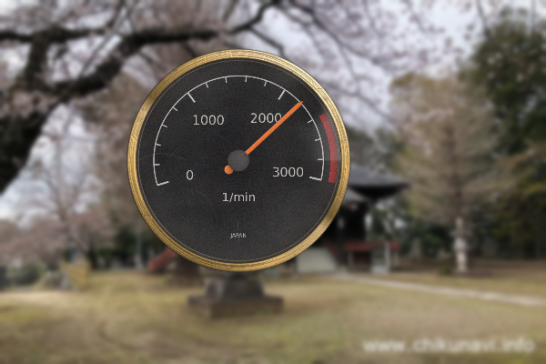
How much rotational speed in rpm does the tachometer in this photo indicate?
2200 rpm
